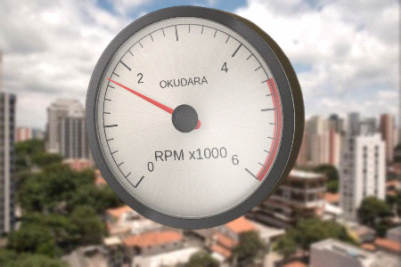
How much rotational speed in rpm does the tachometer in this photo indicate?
1700 rpm
